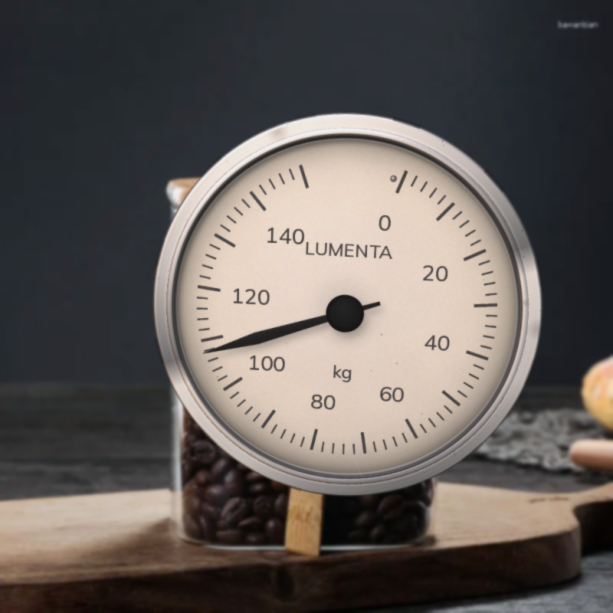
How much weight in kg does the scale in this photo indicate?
108 kg
